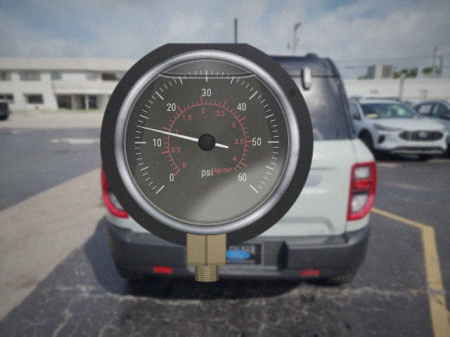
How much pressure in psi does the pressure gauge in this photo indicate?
13 psi
